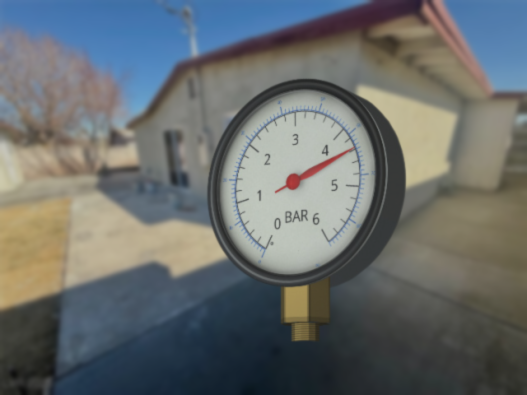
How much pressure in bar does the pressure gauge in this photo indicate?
4.4 bar
